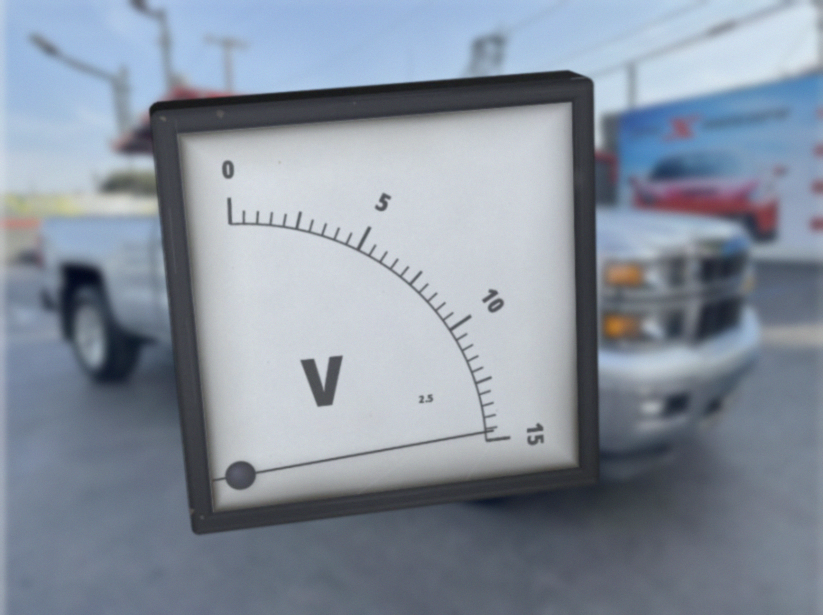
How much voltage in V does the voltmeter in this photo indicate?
14.5 V
